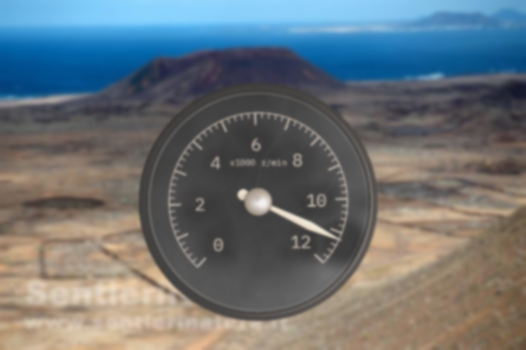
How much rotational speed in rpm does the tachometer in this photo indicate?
11200 rpm
